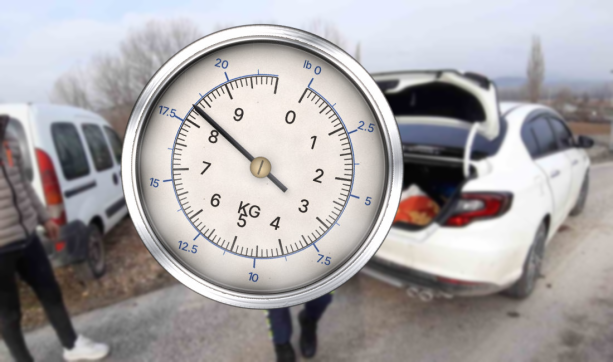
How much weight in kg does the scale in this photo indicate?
8.3 kg
